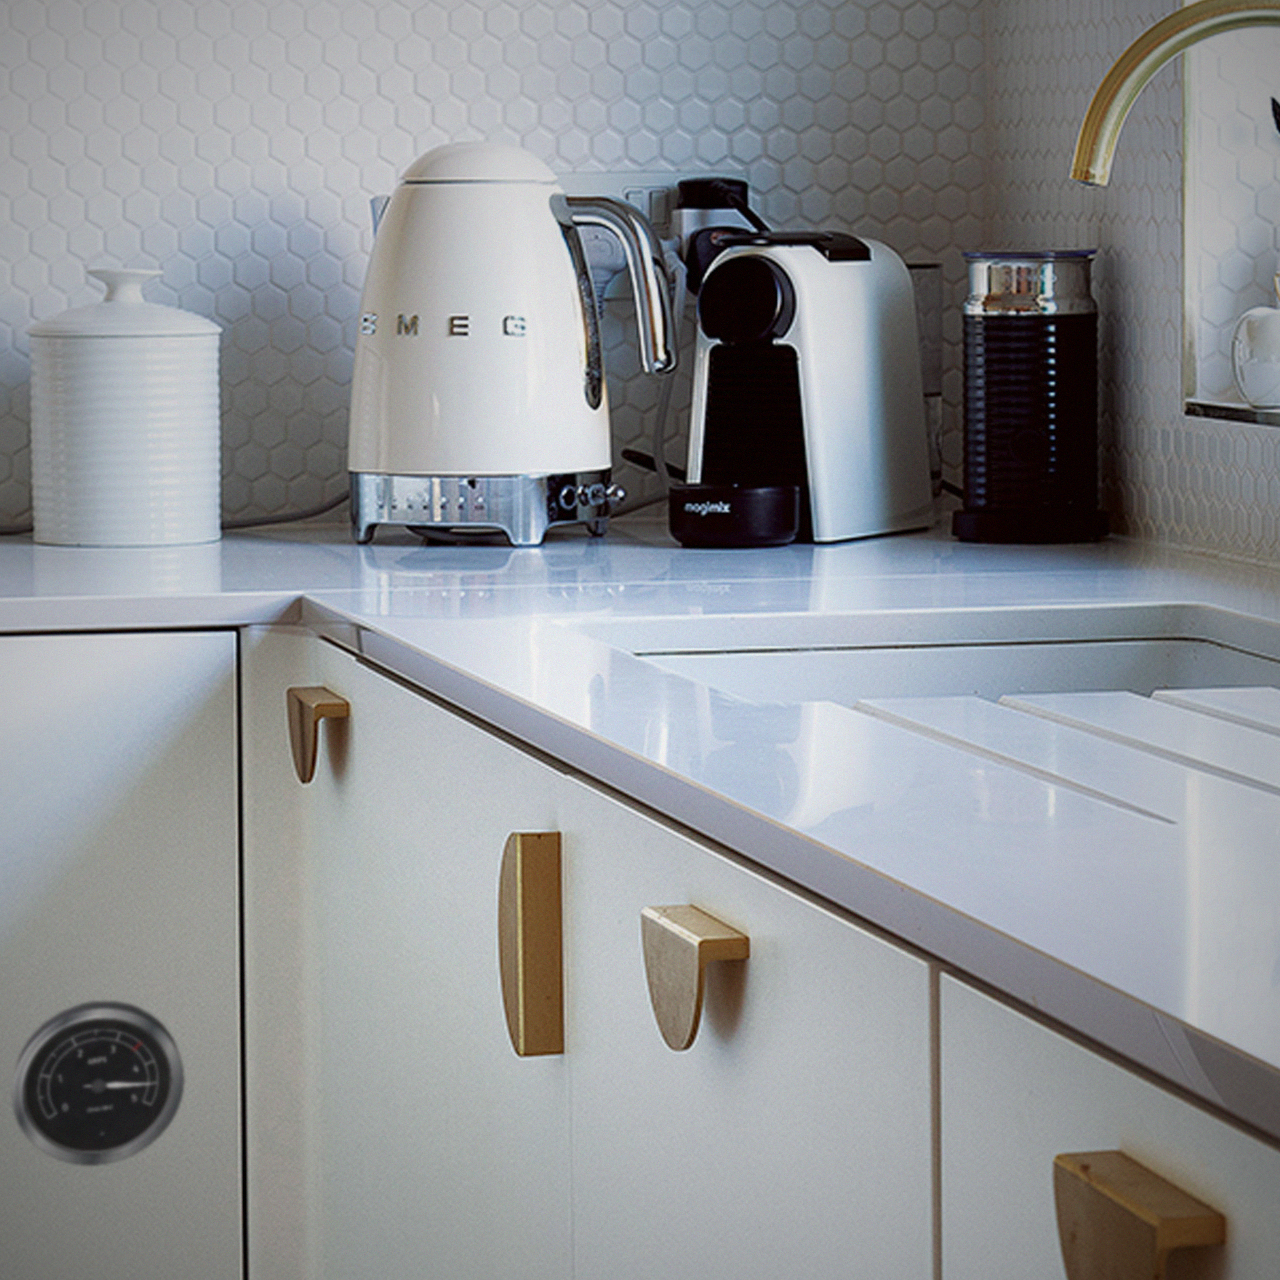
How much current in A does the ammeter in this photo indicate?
4.5 A
